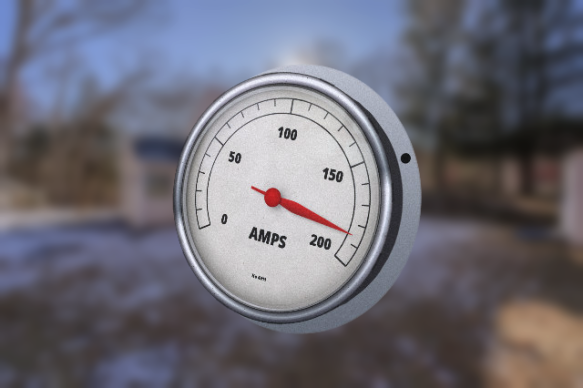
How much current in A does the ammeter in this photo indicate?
185 A
